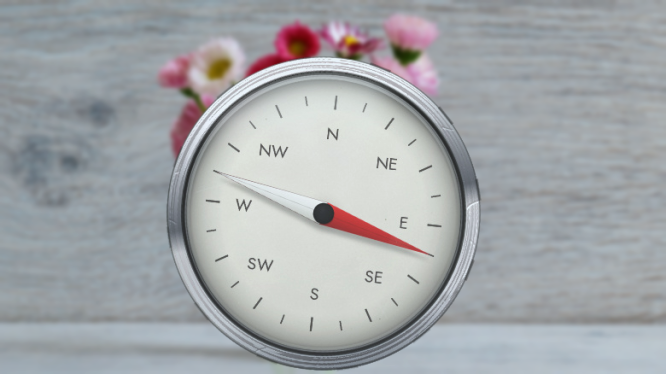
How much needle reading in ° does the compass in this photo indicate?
105 °
